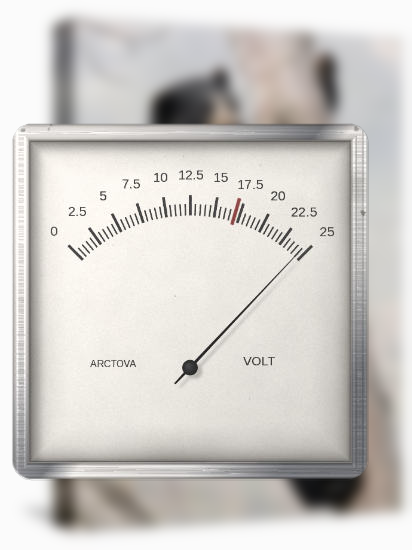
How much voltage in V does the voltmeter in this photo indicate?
24.5 V
